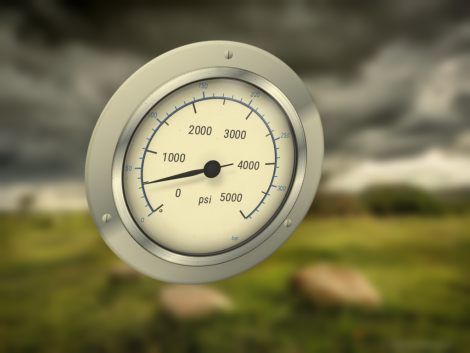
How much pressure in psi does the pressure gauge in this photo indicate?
500 psi
